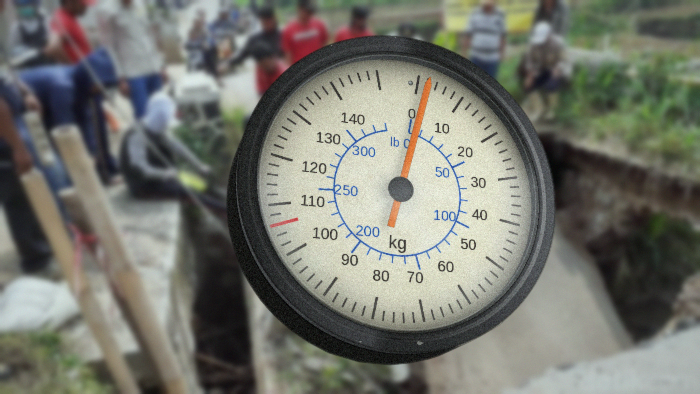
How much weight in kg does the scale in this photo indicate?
2 kg
